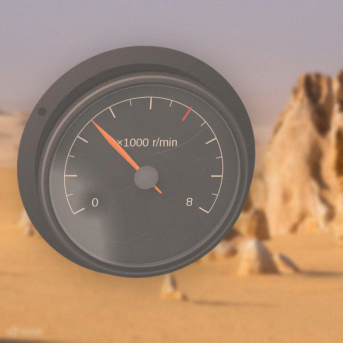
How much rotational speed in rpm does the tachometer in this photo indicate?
2500 rpm
